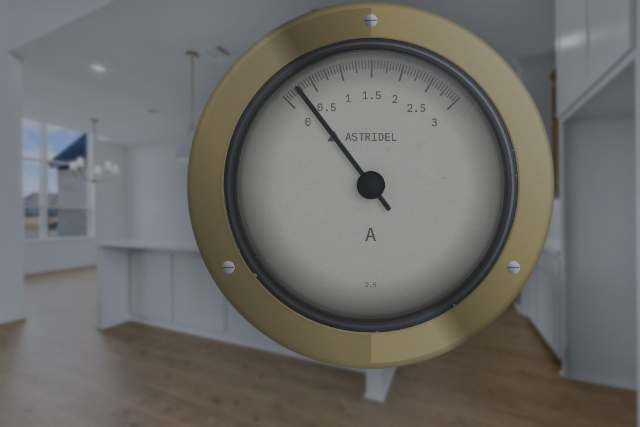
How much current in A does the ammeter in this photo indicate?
0.25 A
